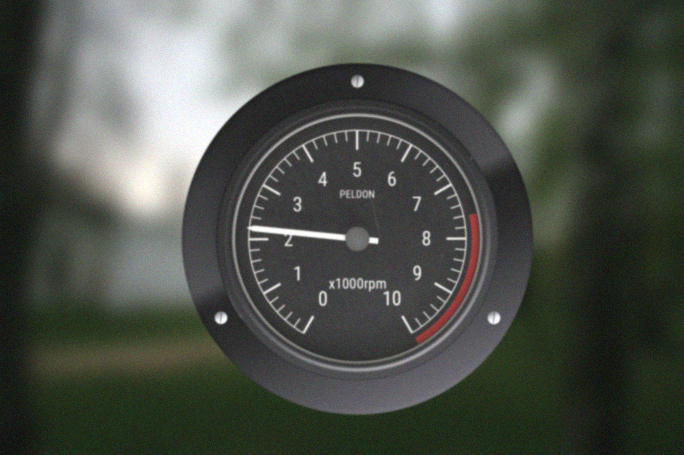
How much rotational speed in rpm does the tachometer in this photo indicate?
2200 rpm
